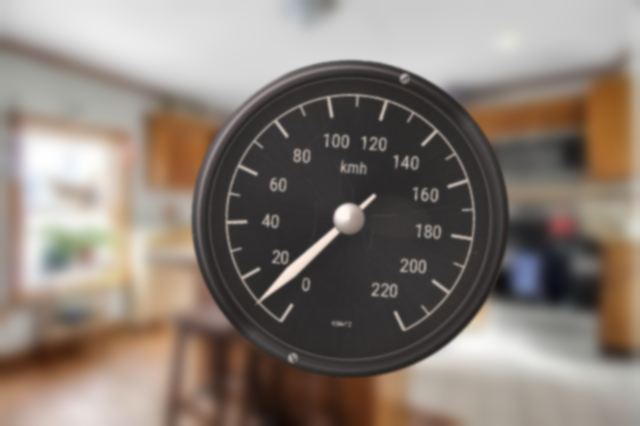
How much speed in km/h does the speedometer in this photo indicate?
10 km/h
